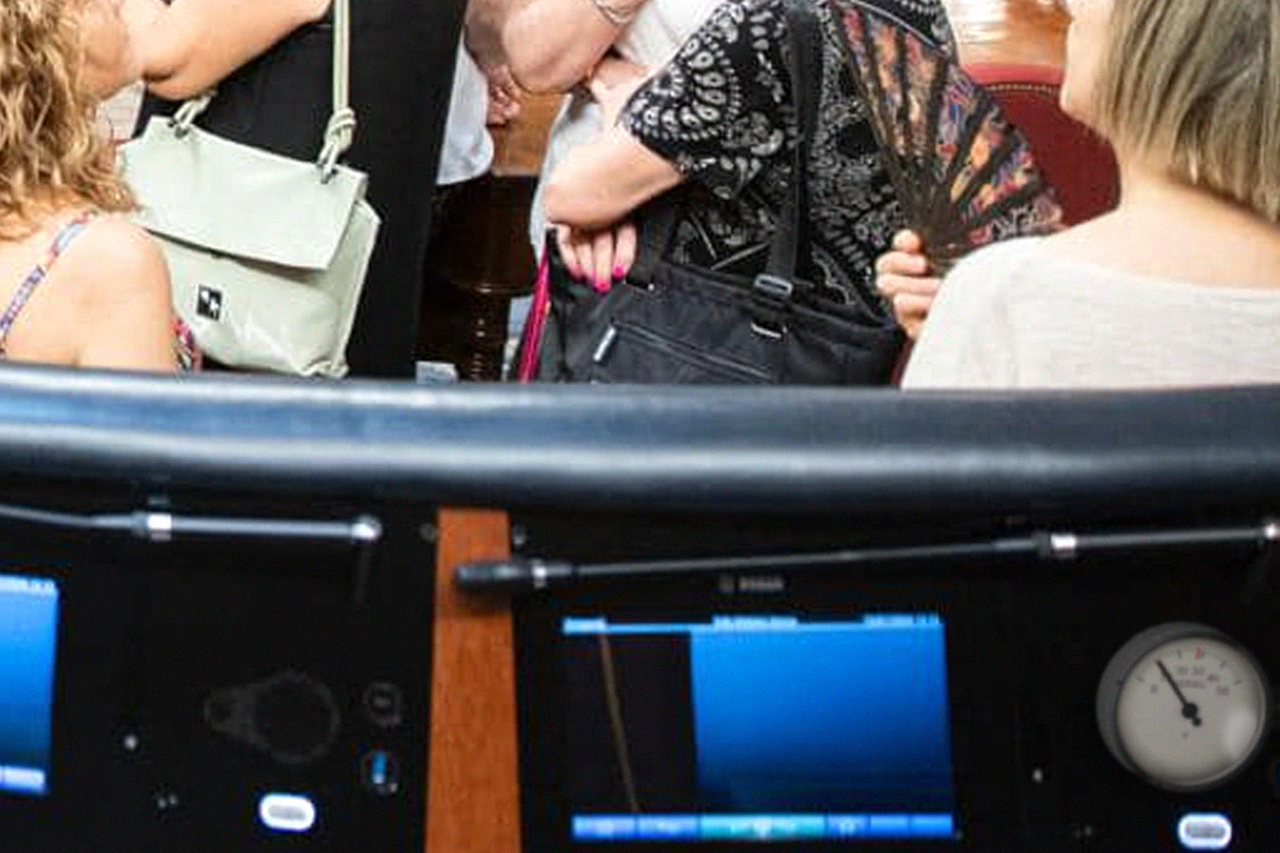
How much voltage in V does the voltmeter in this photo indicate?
10 V
